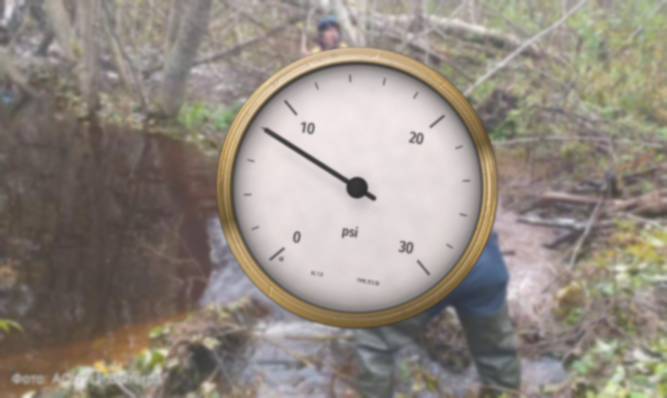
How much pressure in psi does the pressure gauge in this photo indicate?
8 psi
